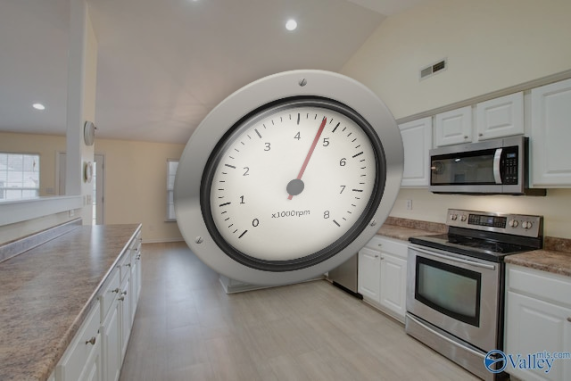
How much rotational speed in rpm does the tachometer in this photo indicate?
4600 rpm
